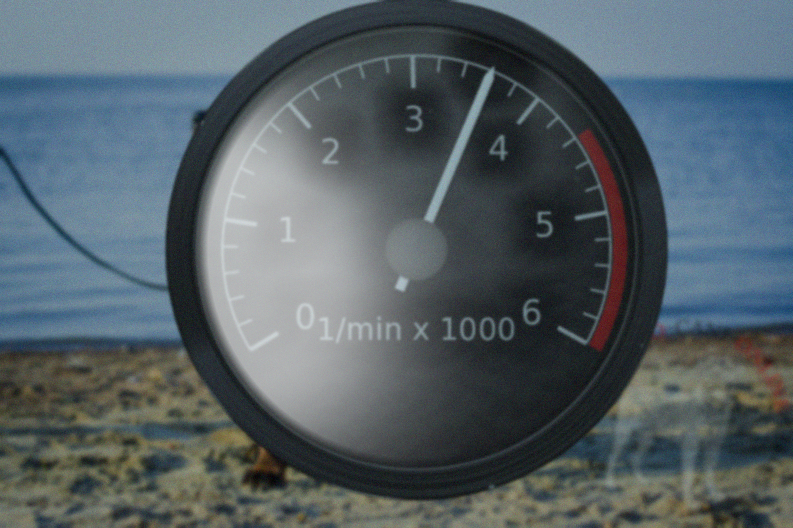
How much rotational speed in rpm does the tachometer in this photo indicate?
3600 rpm
